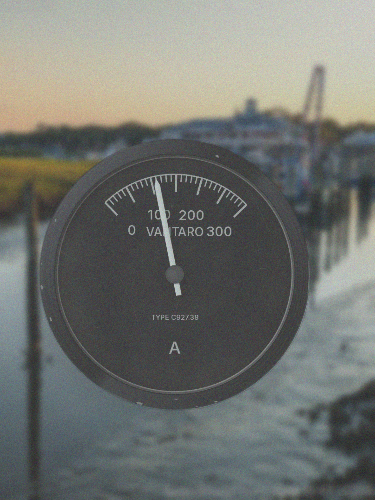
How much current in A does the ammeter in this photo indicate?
110 A
